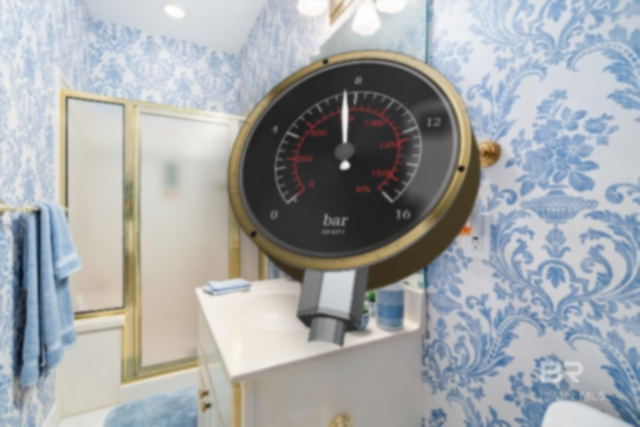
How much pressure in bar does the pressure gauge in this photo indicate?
7.5 bar
